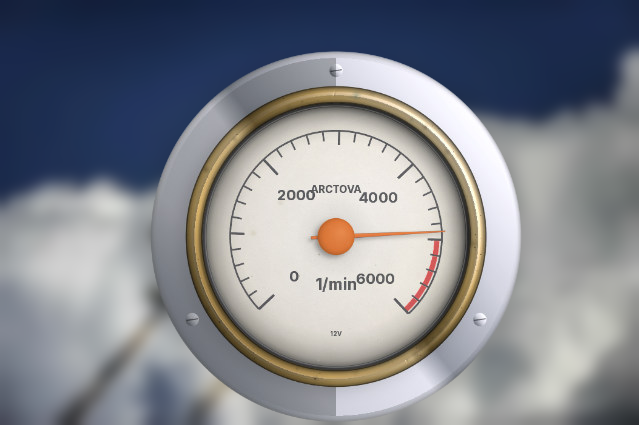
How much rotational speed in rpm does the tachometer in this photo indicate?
4900 rpm
